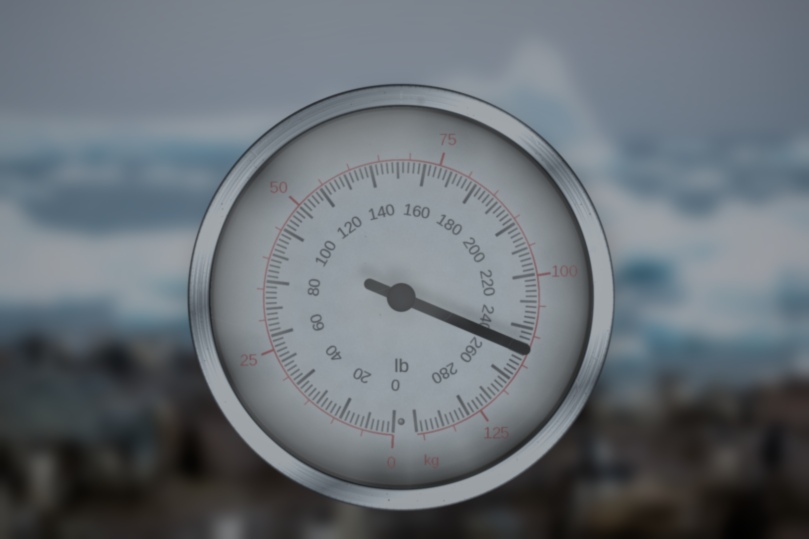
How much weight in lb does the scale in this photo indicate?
248 lb
